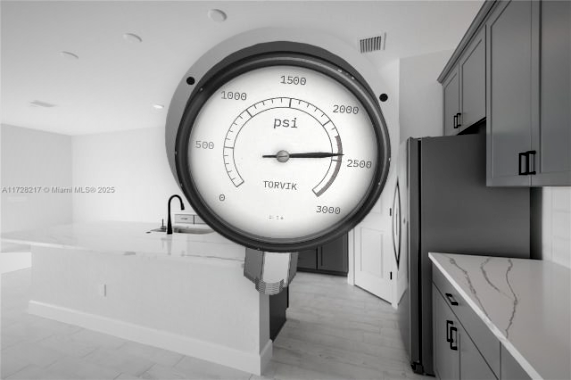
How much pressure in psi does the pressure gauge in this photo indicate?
2400 psi
